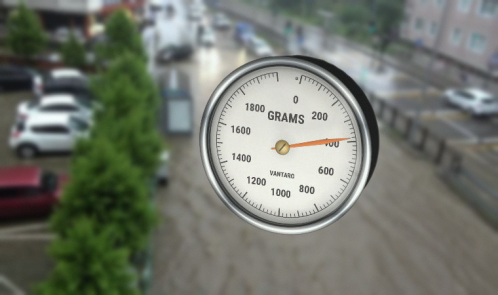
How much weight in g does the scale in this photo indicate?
380 g
